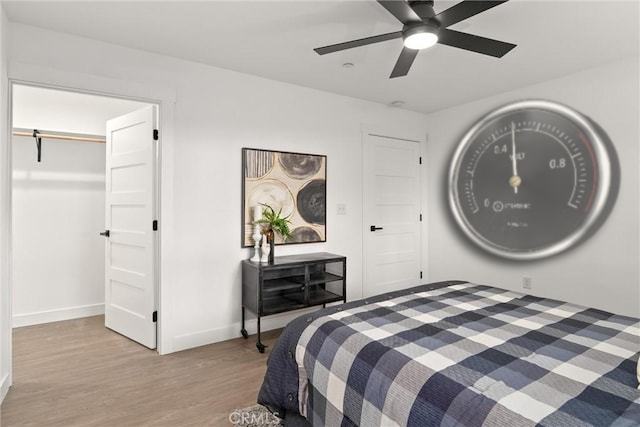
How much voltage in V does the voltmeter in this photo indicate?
0.5 V
